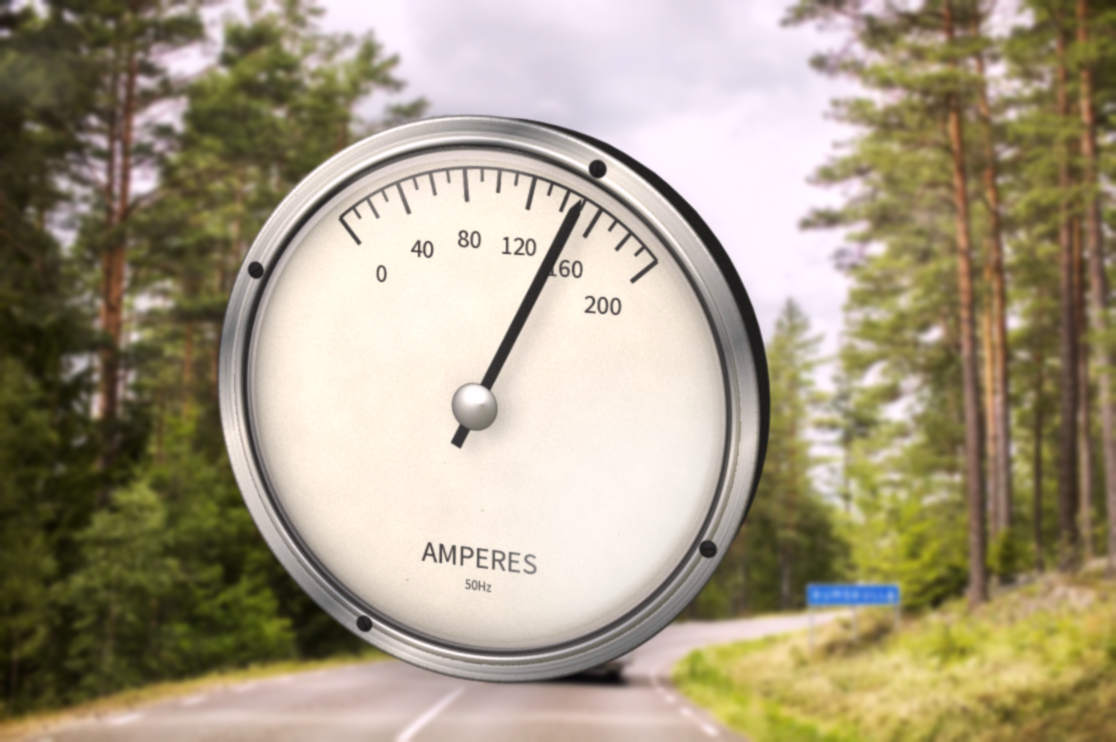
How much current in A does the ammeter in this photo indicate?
150 A
